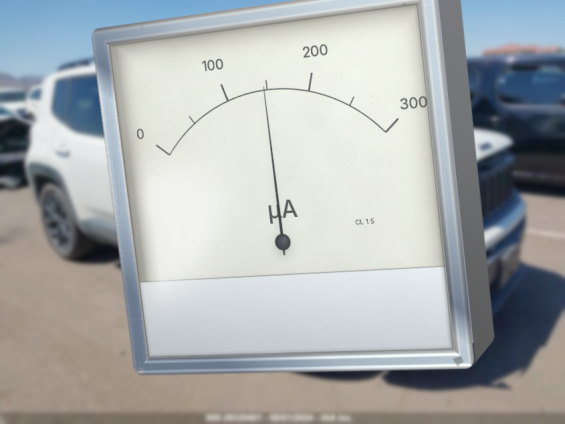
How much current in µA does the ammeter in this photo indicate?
150 µA
